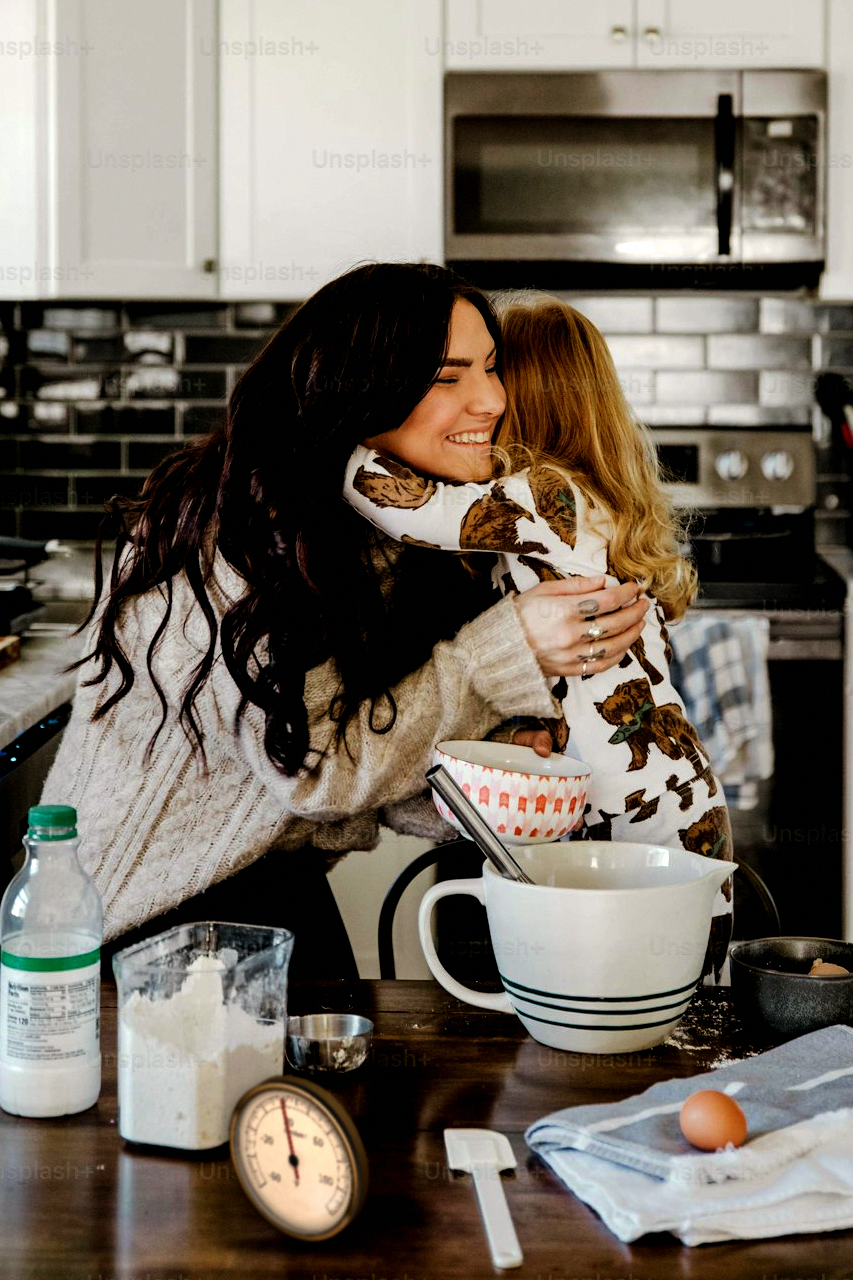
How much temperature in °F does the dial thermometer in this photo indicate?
20 °F
